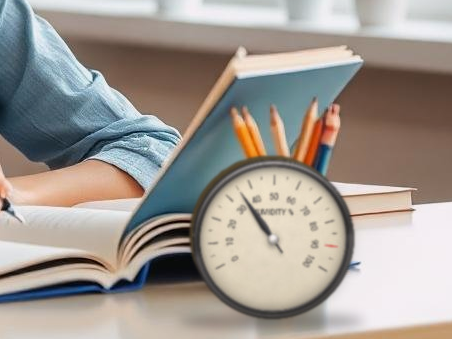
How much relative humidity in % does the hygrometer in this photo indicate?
35 %
